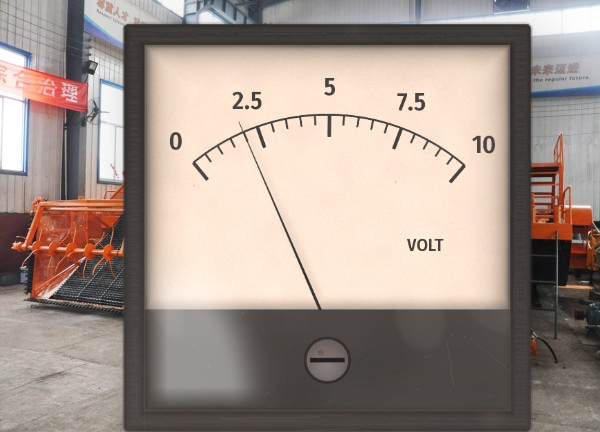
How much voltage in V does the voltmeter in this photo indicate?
2 V
